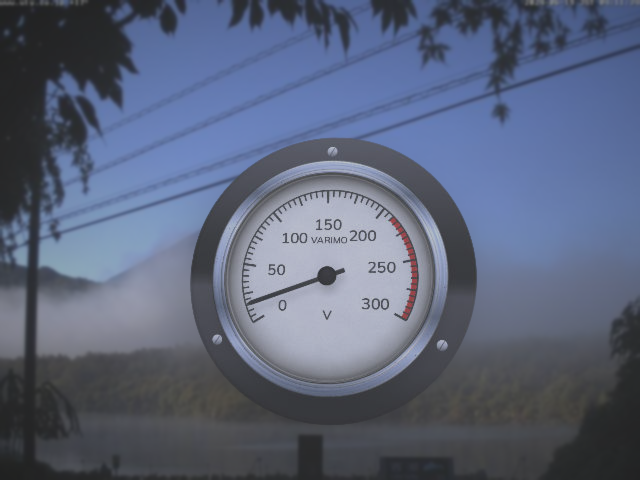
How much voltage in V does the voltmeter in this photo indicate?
15 V
